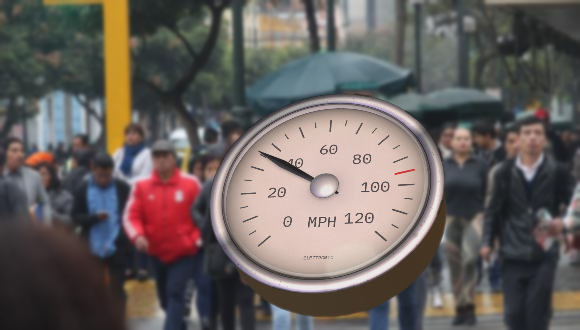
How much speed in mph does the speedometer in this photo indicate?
35 mph
